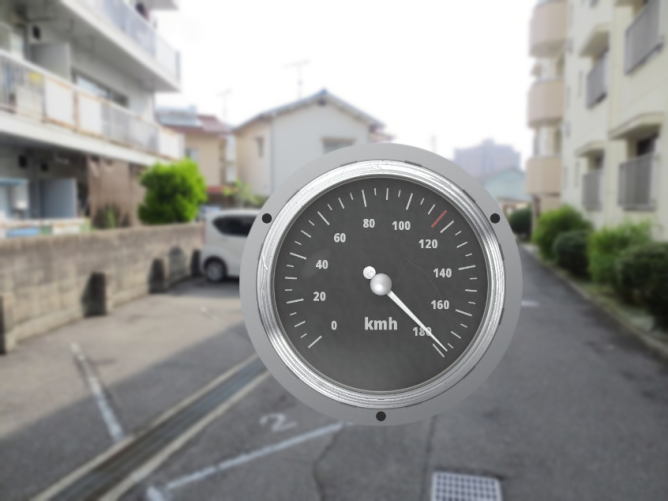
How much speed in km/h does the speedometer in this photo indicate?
177.5 km/h
